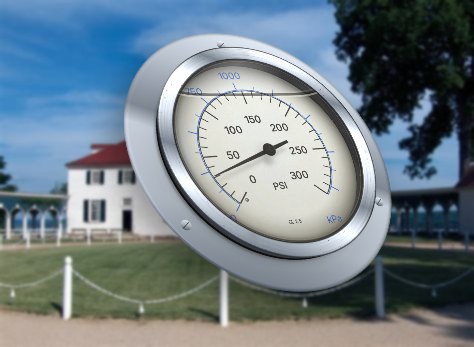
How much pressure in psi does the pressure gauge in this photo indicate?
30 psi
